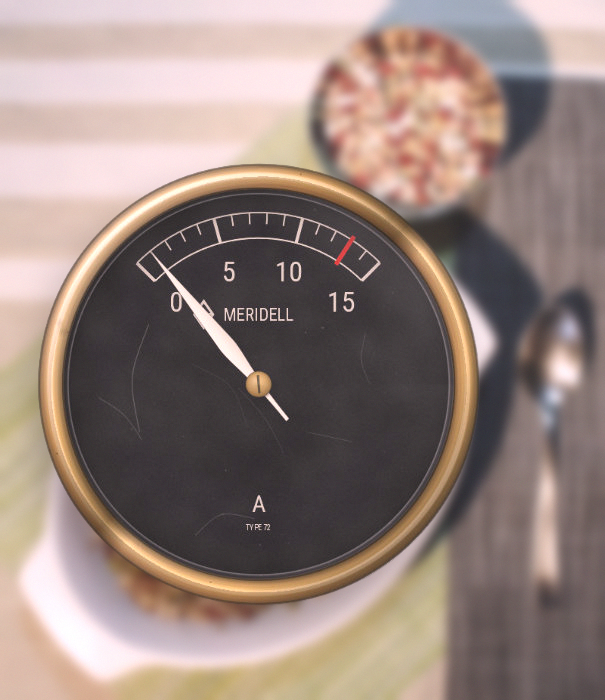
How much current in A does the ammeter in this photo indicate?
1 A
